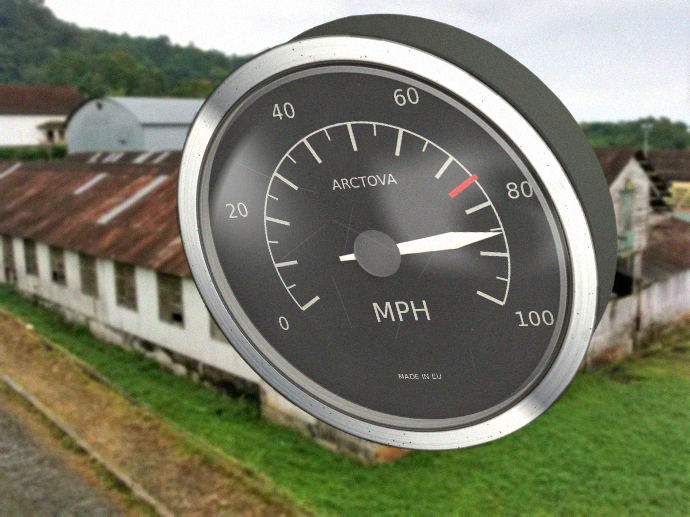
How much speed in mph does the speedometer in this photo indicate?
85 mph
